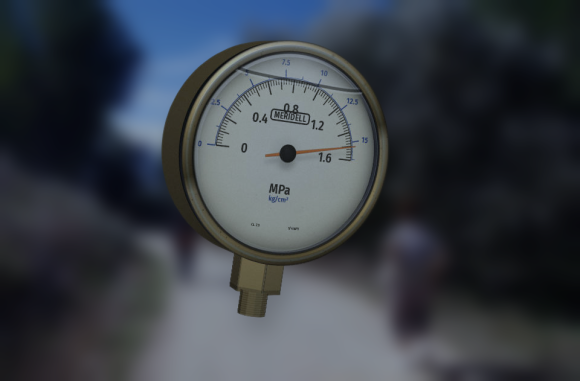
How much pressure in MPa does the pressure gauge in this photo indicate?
1.5 MPa
